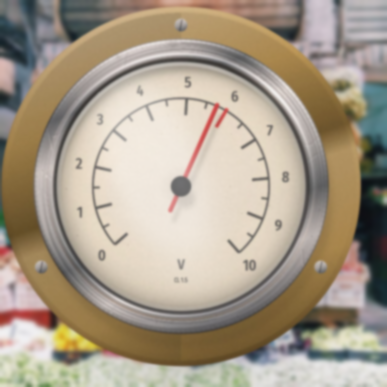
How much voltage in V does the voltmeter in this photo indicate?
5.75 V
